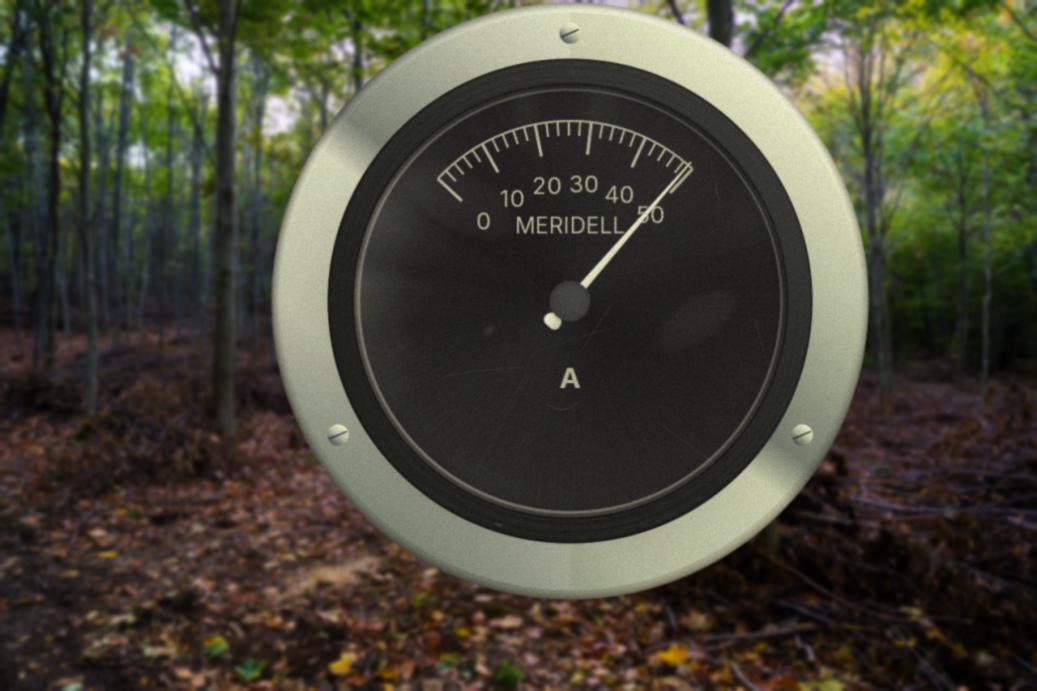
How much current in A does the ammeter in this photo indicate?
49 A
